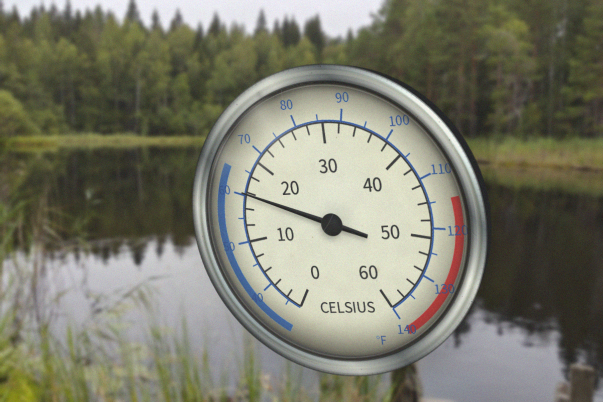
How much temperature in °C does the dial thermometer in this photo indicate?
16 °C
